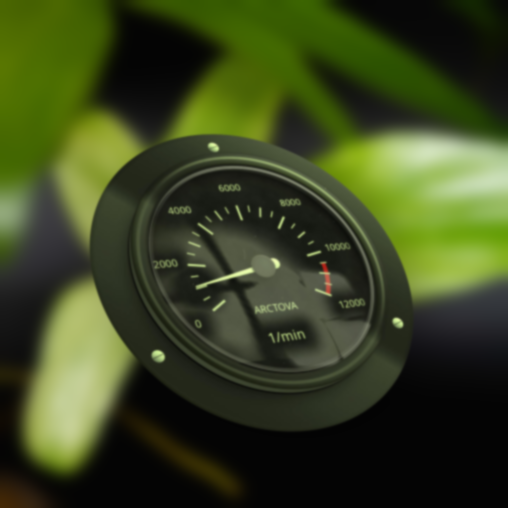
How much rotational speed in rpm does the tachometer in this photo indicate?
1000 rpm
